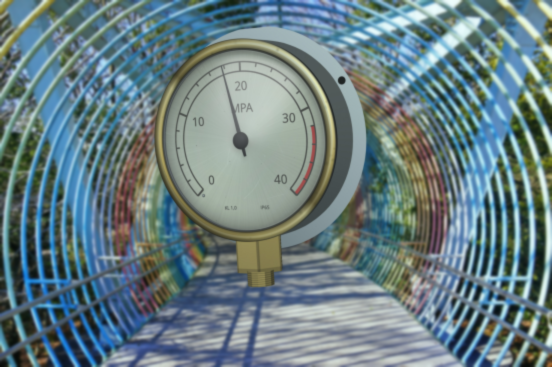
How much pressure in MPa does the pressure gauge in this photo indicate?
18 MPa
